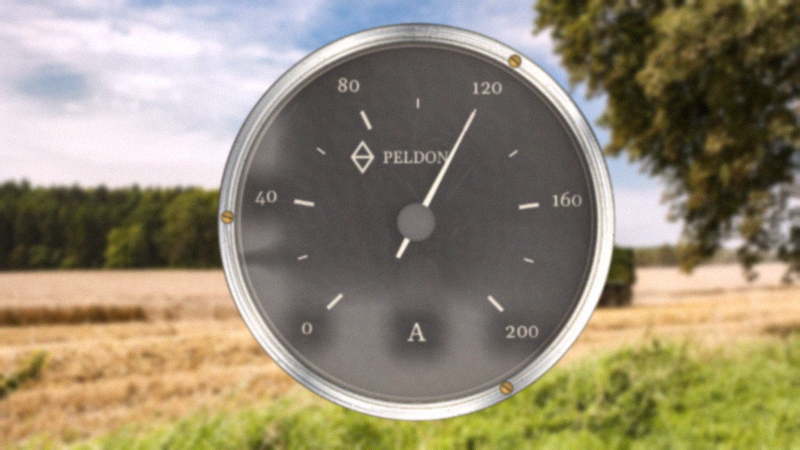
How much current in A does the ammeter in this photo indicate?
120 A
